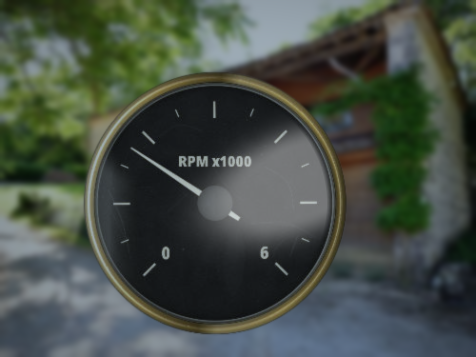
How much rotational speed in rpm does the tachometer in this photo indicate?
1750 rpm
